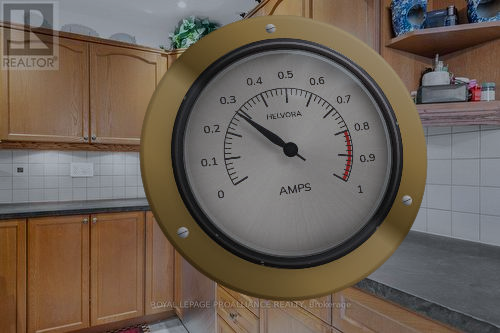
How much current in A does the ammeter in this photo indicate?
0.28 A
